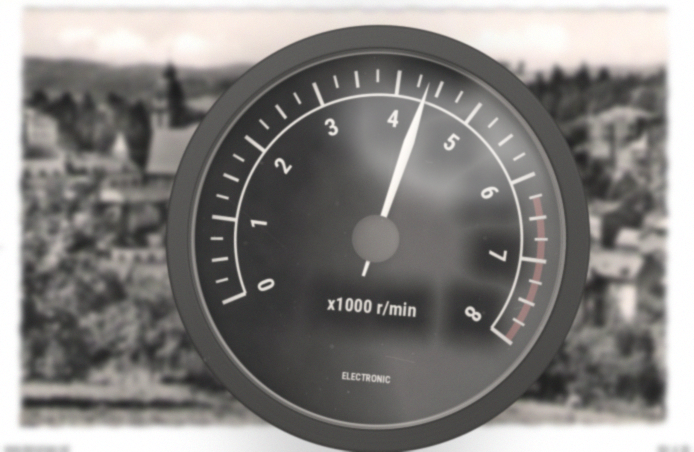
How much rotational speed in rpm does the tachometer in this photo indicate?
4375 rpm
